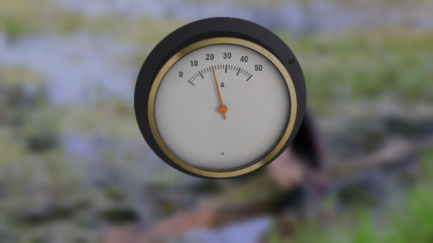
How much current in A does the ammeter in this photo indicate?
20 A
